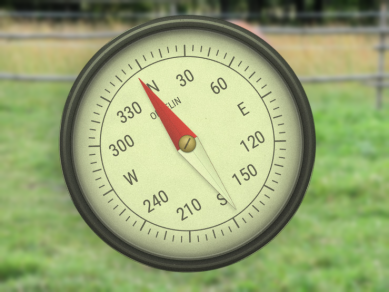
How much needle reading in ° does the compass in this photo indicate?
355 °
